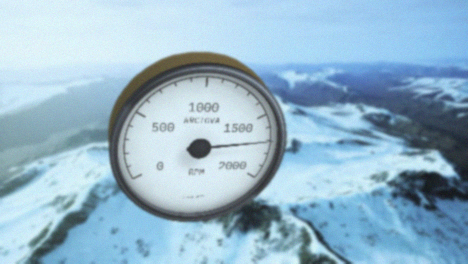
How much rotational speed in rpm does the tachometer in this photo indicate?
1700 rpm
